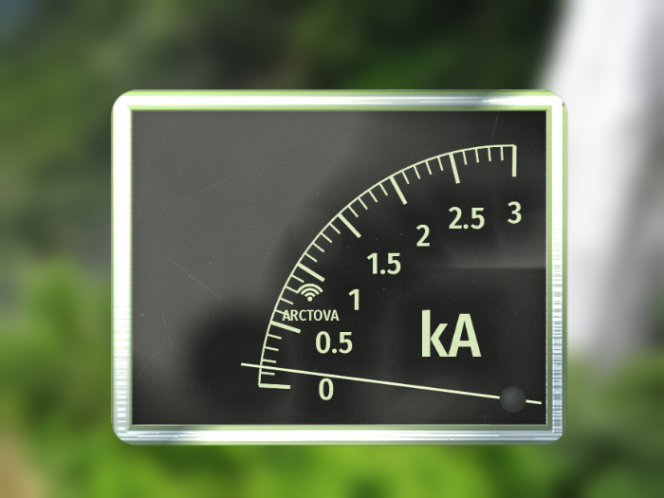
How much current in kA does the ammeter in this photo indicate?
0.15 kA
